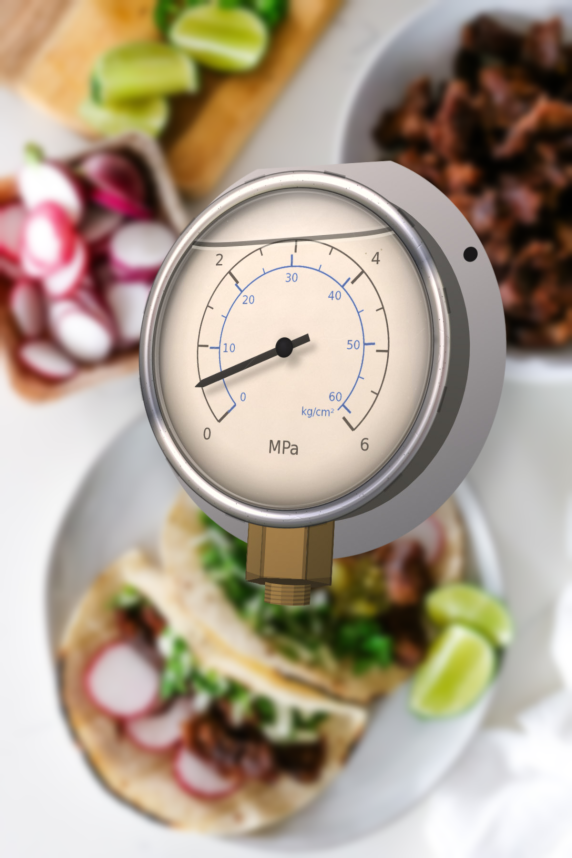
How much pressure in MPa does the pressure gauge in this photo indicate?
0.5 MPa
